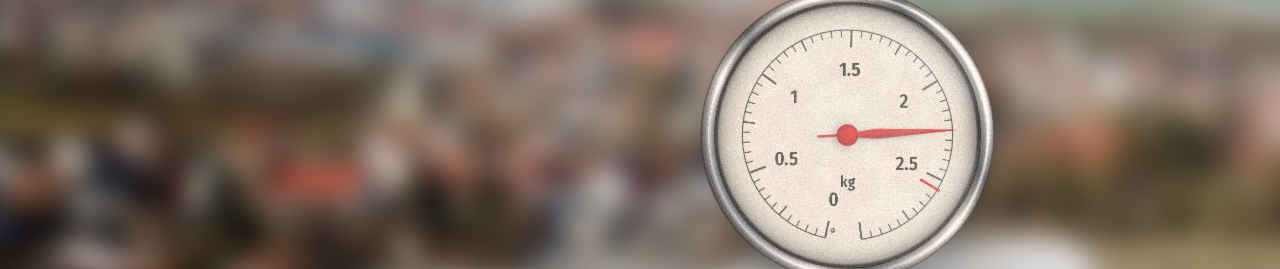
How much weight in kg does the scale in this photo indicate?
2.25 kg
